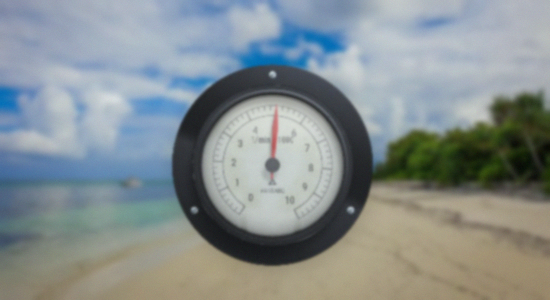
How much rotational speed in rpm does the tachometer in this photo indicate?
5000 rpm
